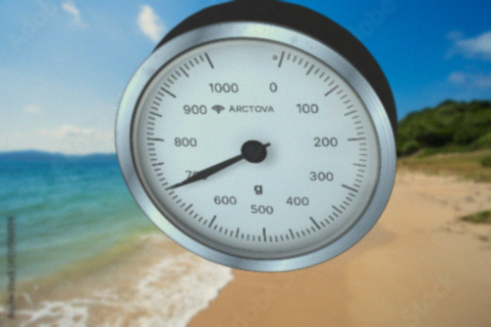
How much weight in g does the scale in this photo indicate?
700 g
